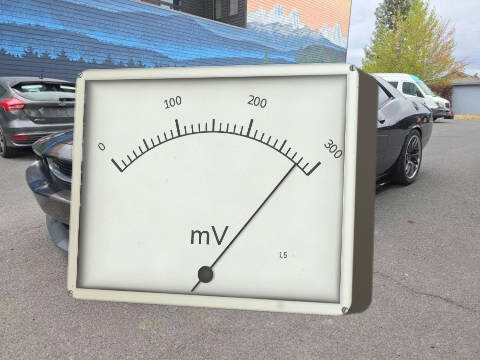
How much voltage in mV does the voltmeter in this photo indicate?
280 mV
